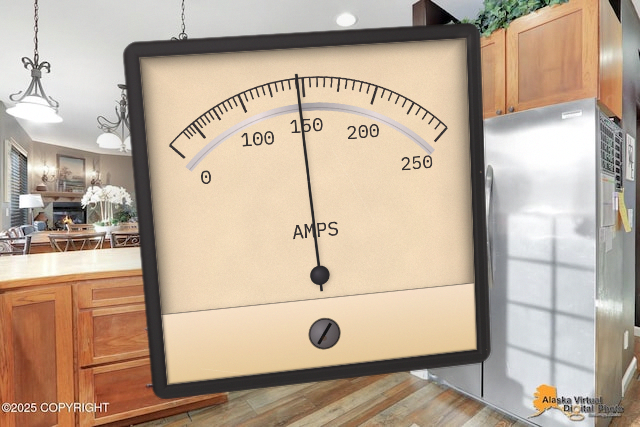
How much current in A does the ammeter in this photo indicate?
145 A
